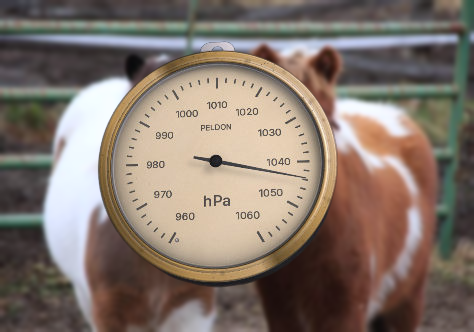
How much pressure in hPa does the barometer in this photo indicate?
1044 hPa
